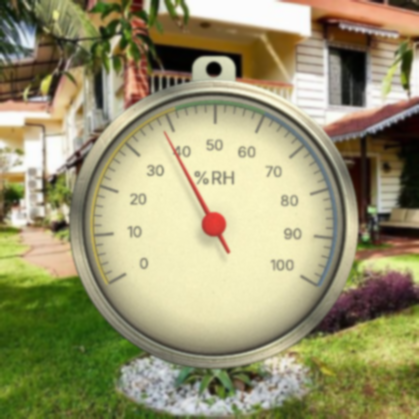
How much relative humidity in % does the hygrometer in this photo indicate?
38 %
